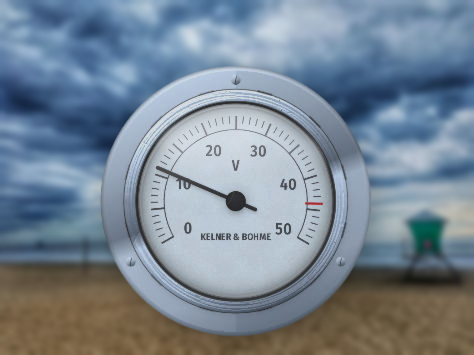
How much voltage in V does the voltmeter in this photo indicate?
11 V
